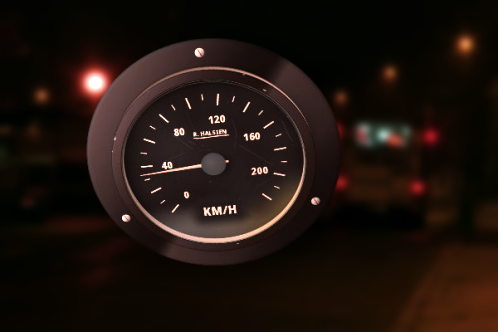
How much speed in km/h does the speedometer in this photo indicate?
35 km/h
